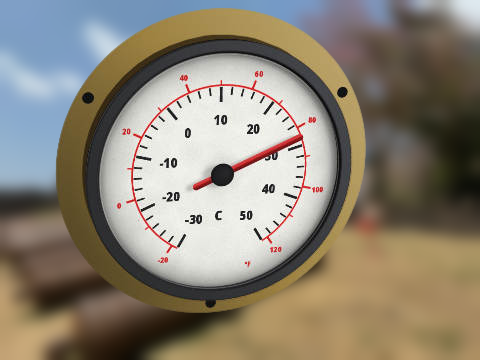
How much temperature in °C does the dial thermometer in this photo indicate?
28 °C
